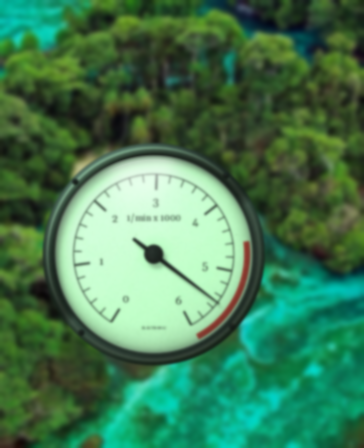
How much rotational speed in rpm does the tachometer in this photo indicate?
5500 rpm
